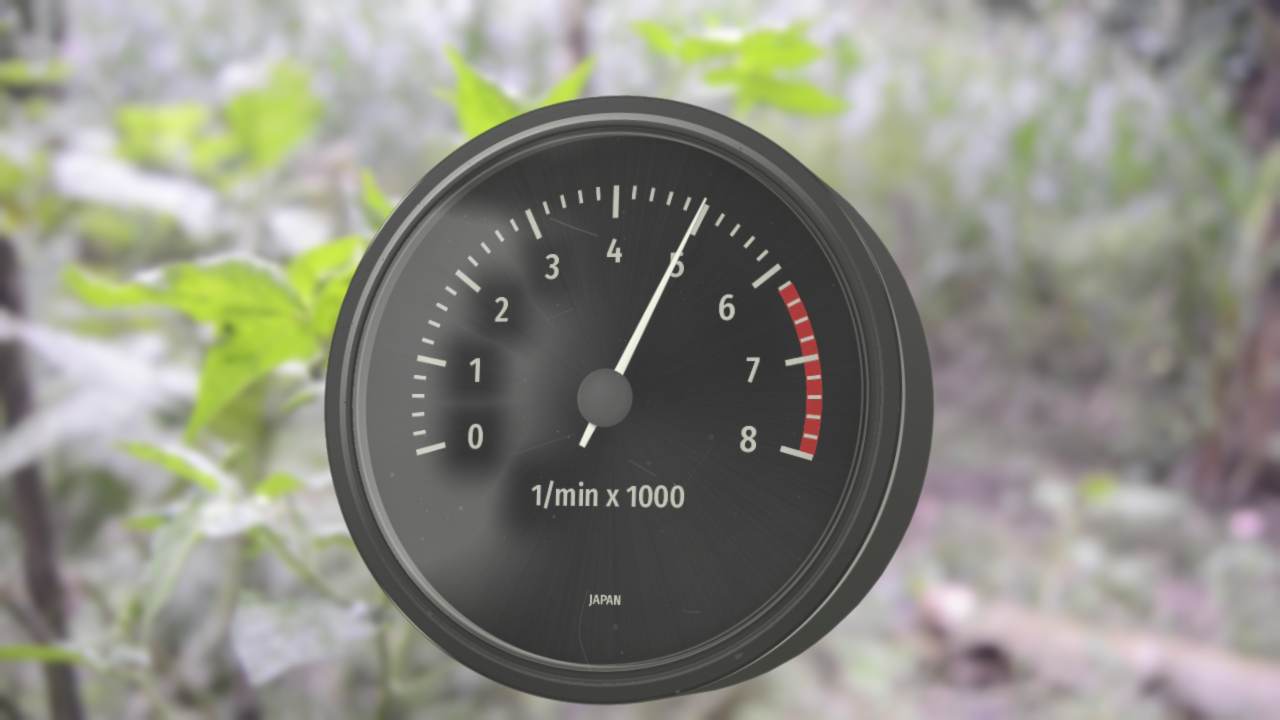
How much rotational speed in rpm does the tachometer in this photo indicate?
5000 rpm
